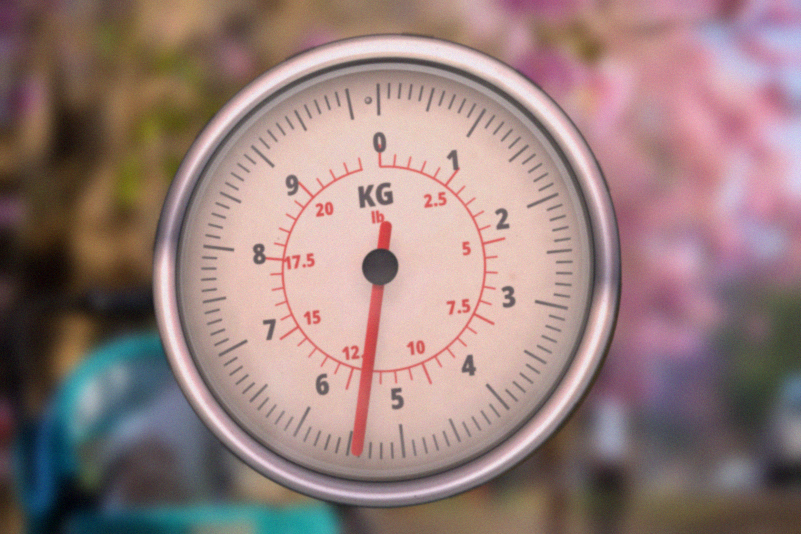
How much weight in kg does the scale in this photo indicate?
5.4 kg
